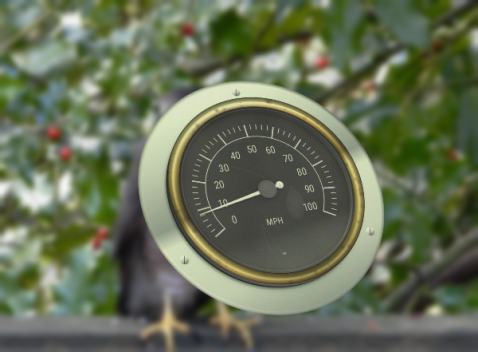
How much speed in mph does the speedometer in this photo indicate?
8 mph
